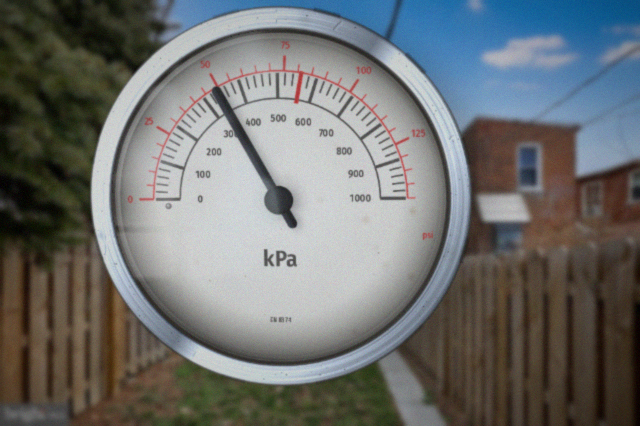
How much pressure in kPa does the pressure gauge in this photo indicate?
340 kPa
